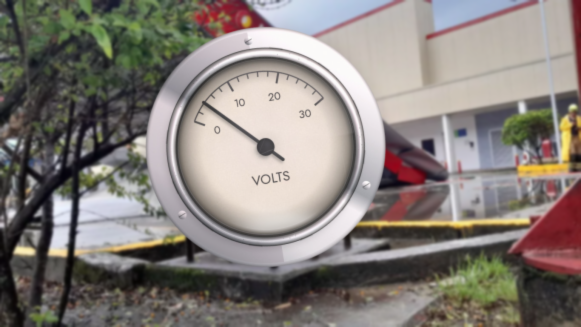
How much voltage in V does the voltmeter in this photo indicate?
4 V
